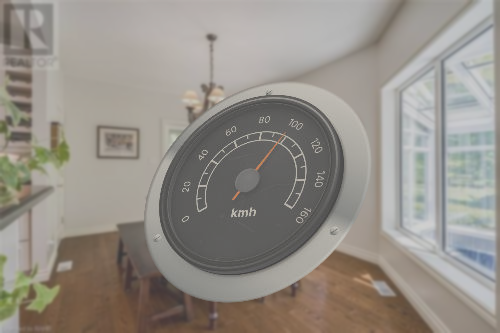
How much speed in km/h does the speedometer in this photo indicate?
100 km/h
